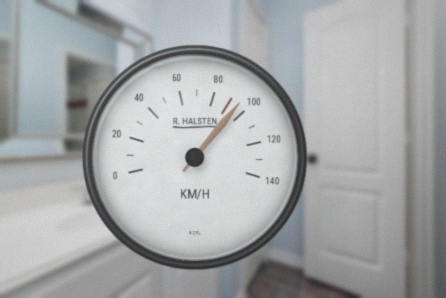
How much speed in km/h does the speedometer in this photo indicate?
95 km/h
